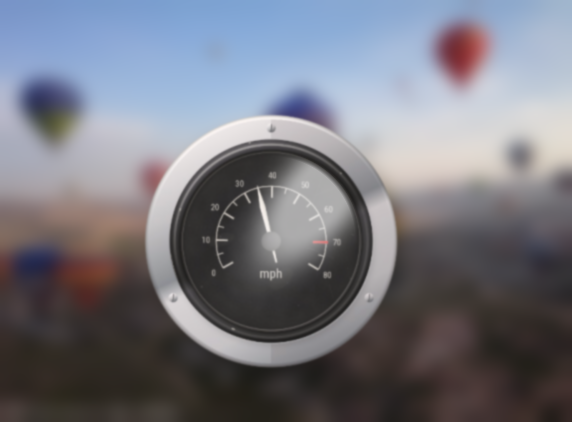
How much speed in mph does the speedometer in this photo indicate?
35 mph
